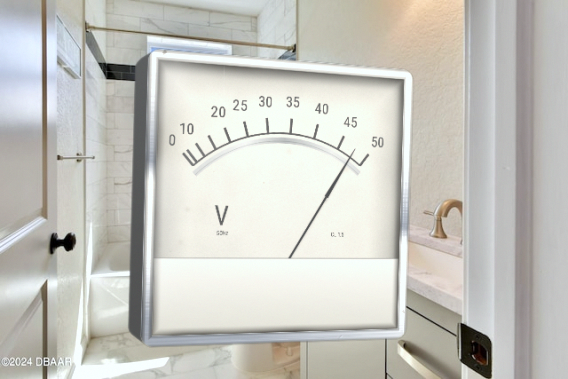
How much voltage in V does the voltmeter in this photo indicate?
47.5 V
